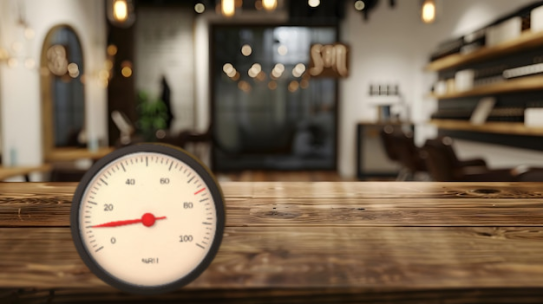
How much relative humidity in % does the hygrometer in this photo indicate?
10 %
